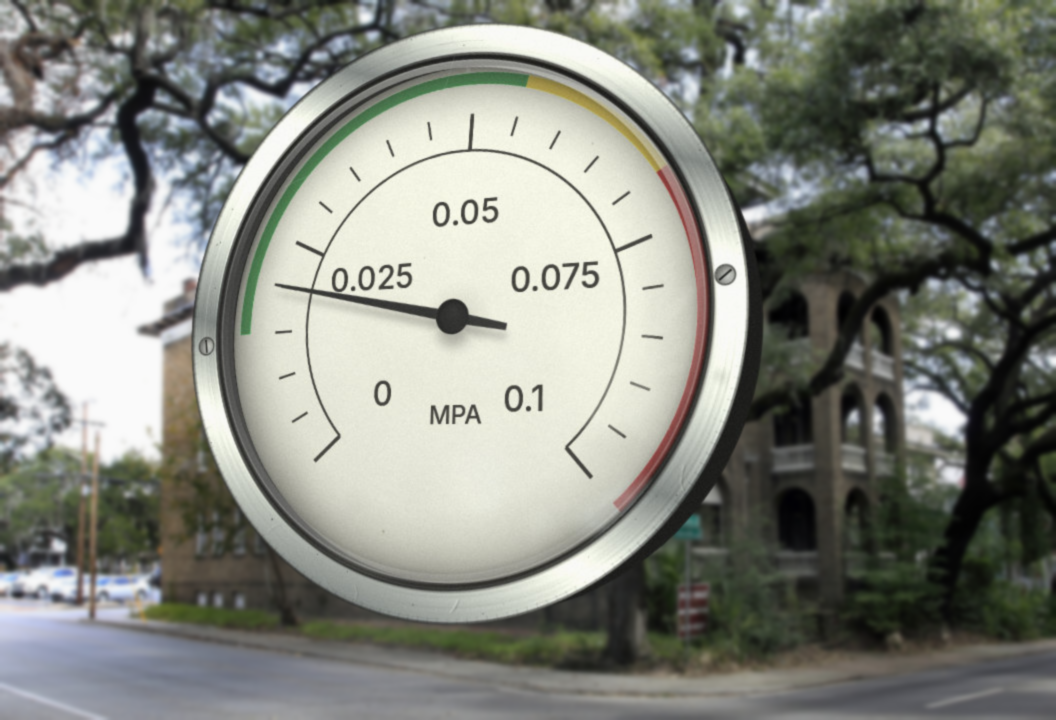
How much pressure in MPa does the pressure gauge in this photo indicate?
0.02 MPa
